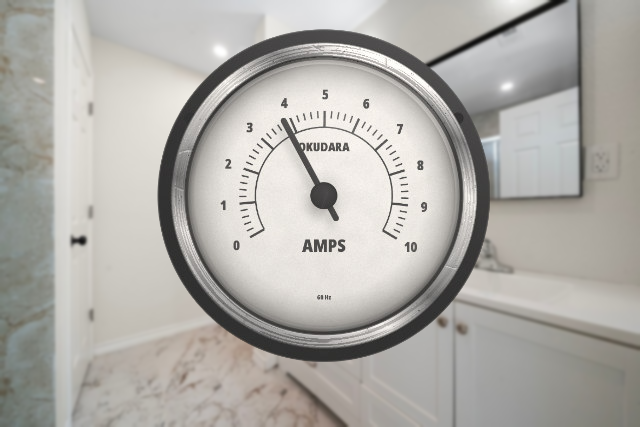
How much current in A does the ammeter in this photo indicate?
3.8 A
